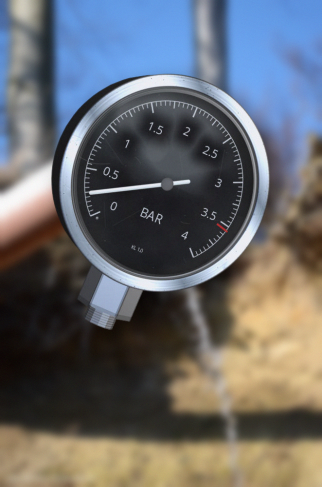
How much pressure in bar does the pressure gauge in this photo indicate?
0.25 bar
